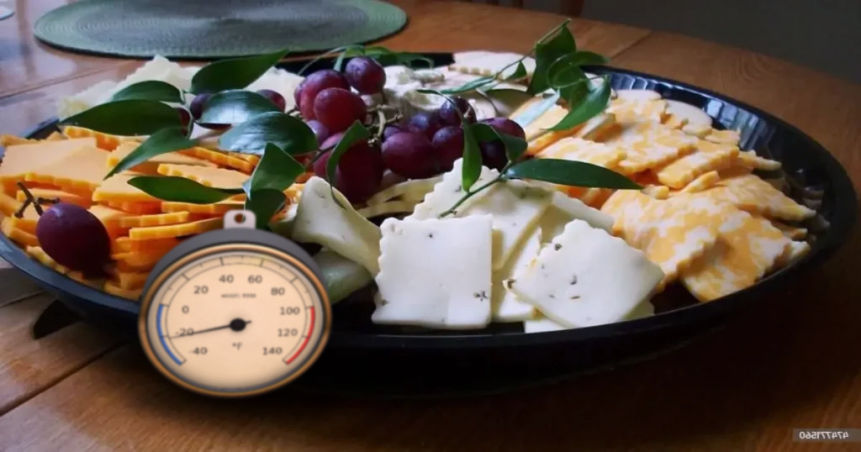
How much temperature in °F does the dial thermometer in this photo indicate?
-20 °F
